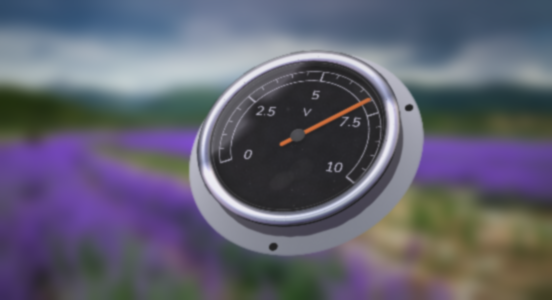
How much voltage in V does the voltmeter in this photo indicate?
7 V
